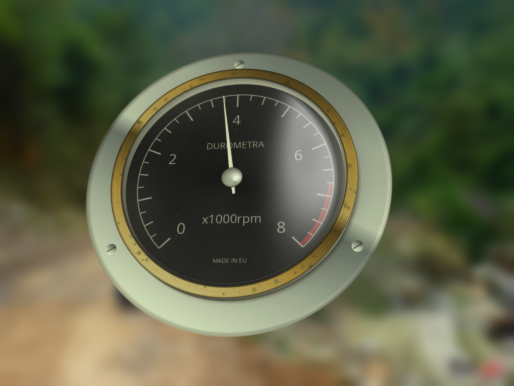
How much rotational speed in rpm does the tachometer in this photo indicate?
3750 rpm
